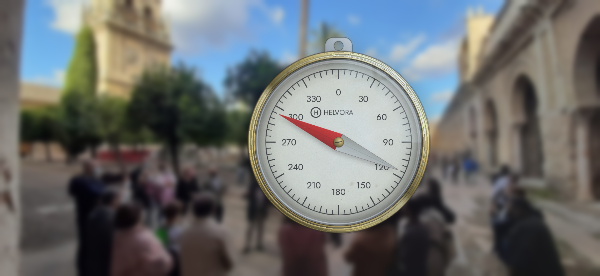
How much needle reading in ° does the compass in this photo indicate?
295 °
